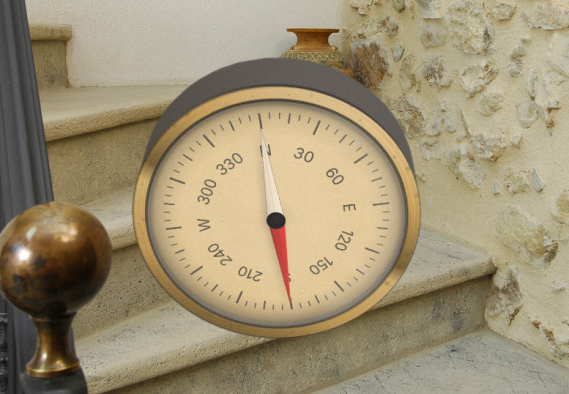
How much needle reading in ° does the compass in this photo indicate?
180 °
